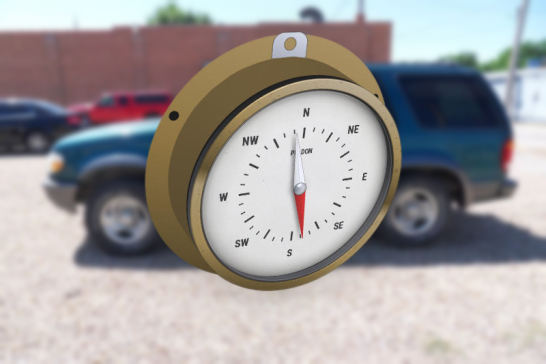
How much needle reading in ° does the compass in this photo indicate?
170 °
